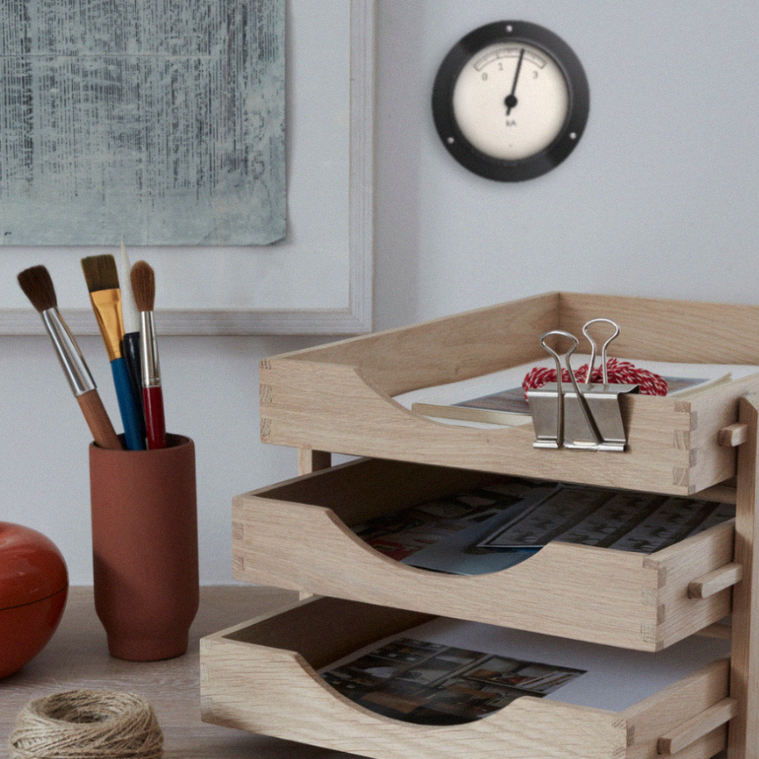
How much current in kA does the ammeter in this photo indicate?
2 kA
